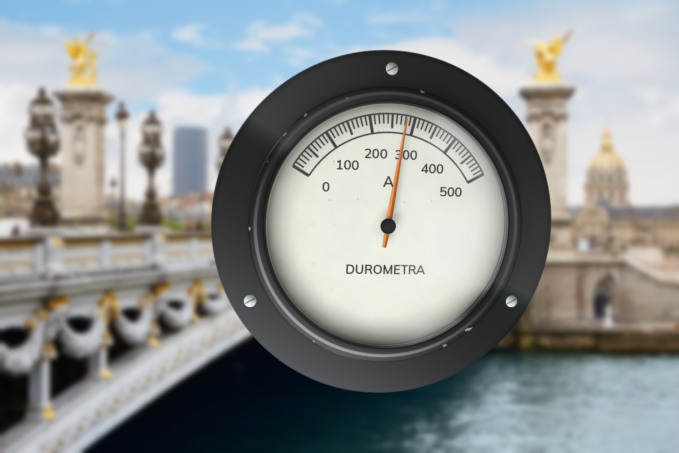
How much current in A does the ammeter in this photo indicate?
280 A
